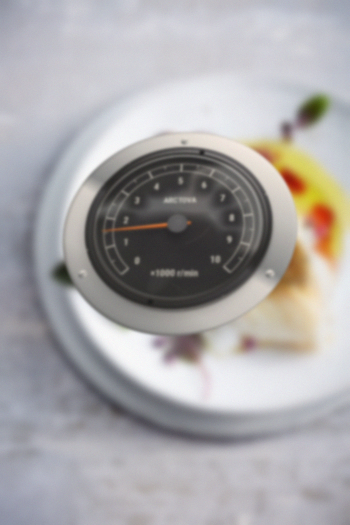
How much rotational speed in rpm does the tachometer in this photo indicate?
1500 rpm
